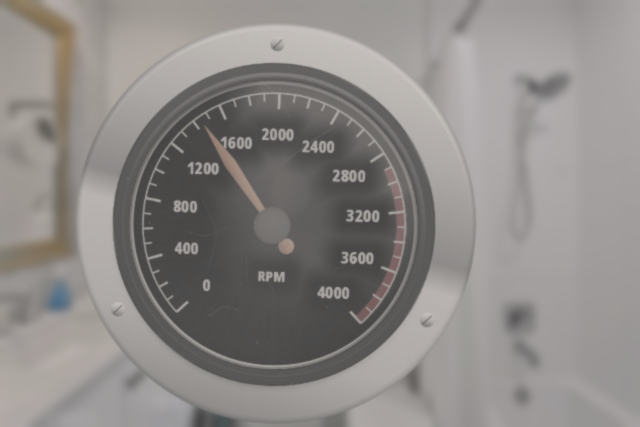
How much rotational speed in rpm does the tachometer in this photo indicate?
1450 rpm
